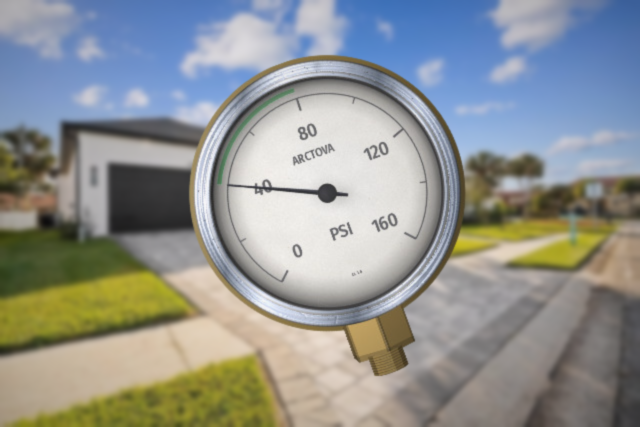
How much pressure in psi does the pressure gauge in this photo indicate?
40 psi
